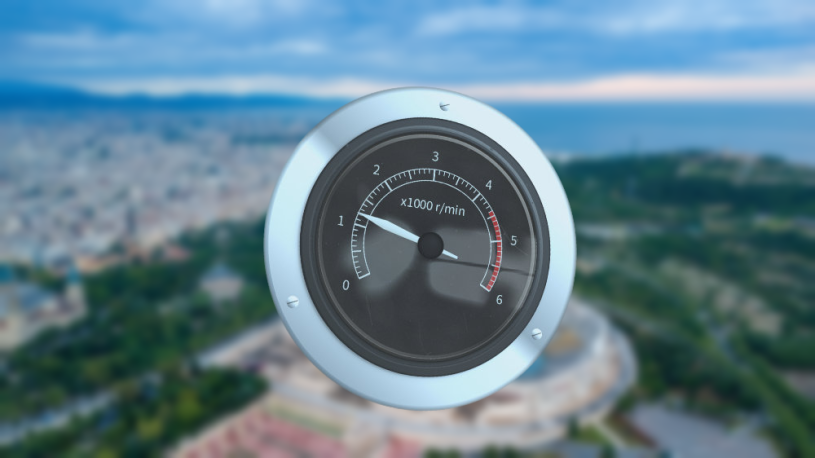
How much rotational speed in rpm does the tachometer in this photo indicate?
1200 rpm
